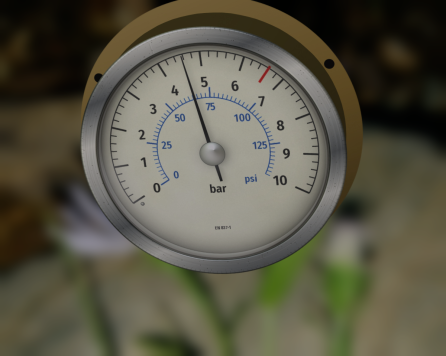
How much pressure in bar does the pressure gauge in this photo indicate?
4.6 bar
